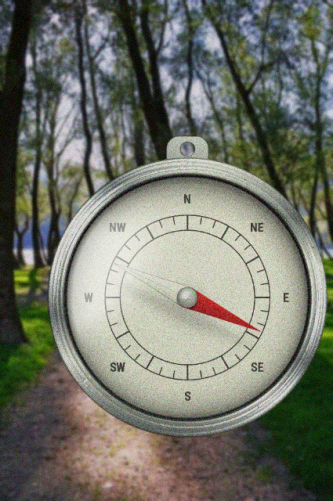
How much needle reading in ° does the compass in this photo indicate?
115 °
